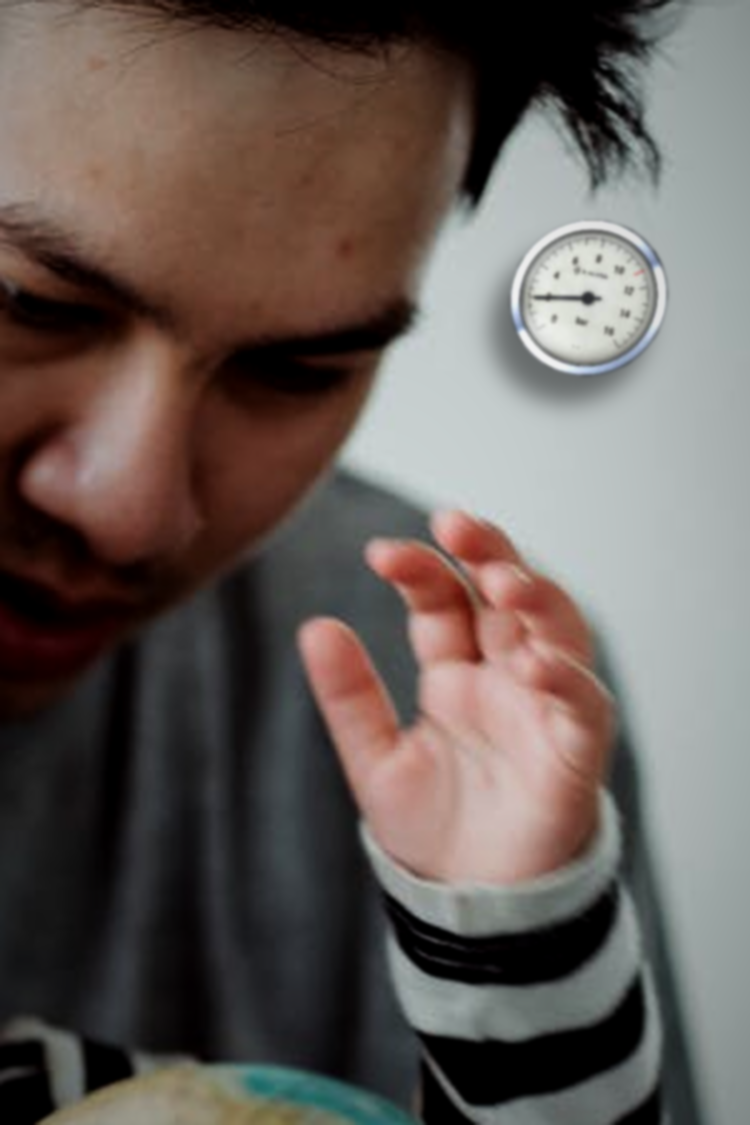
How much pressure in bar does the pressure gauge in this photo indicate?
2 bar
